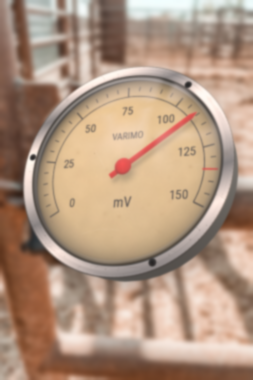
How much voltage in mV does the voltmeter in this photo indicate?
110 mV
